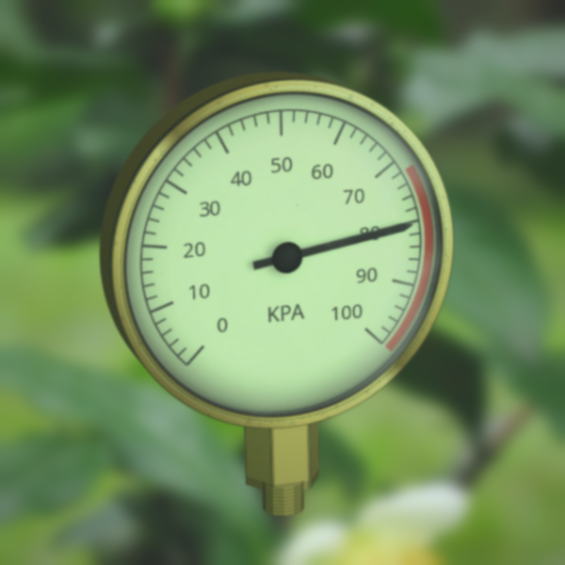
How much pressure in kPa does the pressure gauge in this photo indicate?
80 kPa
